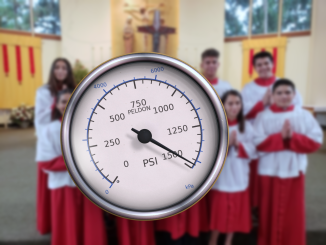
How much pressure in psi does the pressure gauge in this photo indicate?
1475 psi
